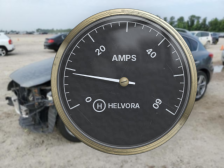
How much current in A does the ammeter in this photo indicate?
9 A
